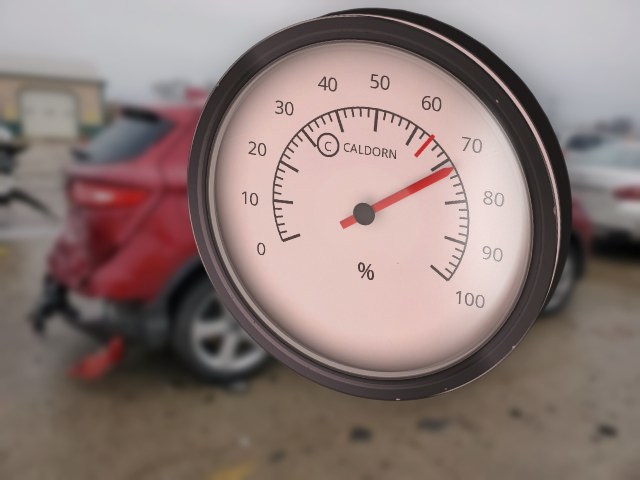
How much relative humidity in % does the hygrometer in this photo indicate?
72 %
